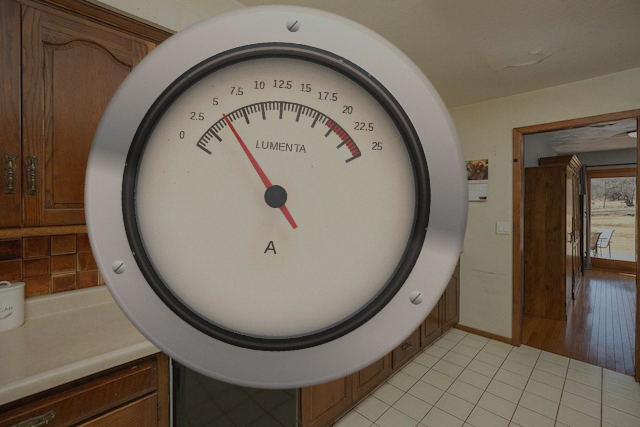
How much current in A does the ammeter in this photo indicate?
5 A
